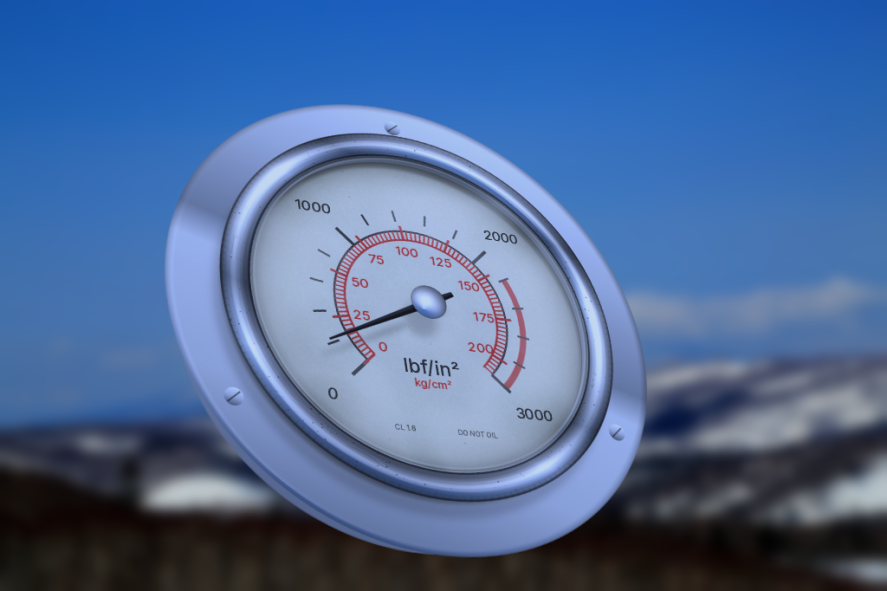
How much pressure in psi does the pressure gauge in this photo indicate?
200 psi
